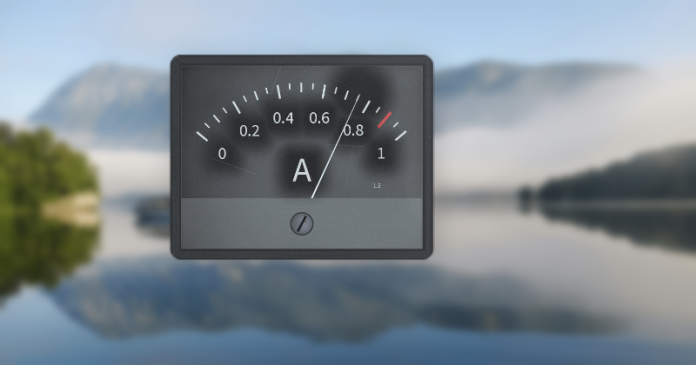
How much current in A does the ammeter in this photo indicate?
0.75 A
